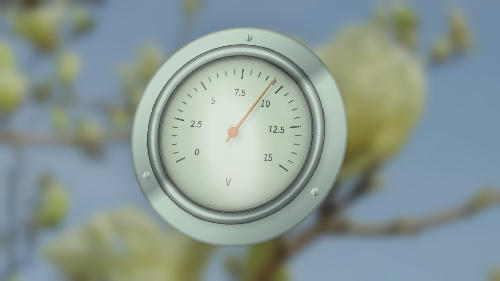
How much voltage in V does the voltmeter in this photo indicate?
9.5 V
